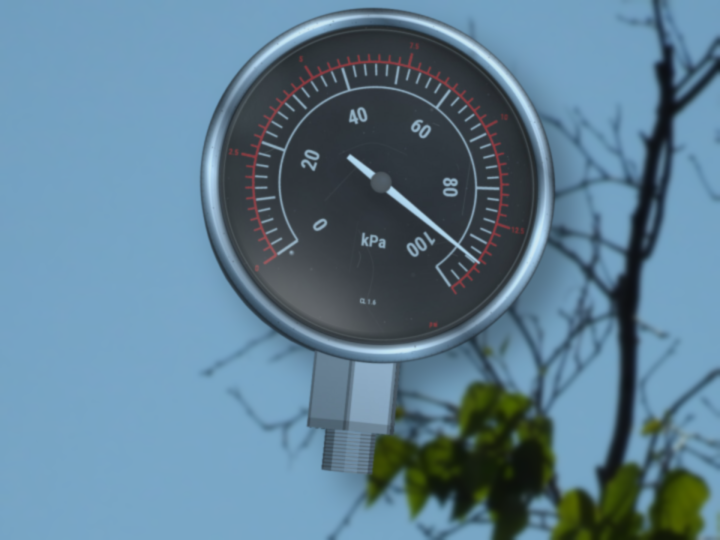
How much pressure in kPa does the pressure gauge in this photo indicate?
94 kPa
